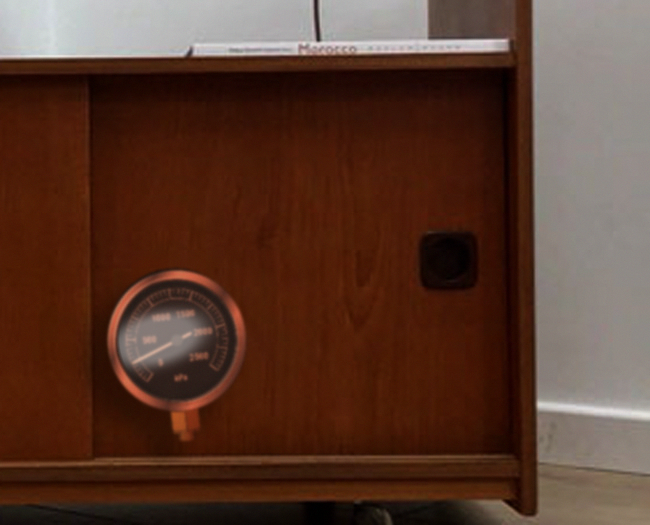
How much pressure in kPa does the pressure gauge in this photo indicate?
250 kPa
